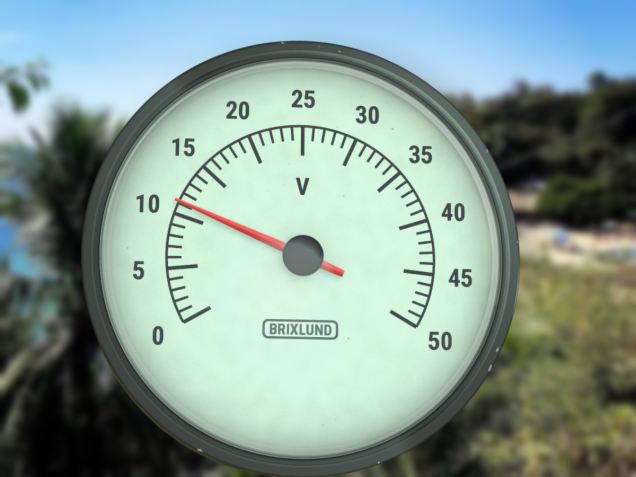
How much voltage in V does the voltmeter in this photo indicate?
11 V
